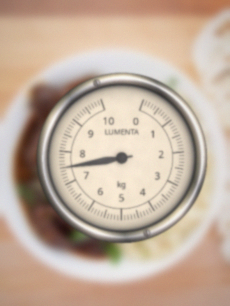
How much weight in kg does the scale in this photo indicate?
7.5 kg
